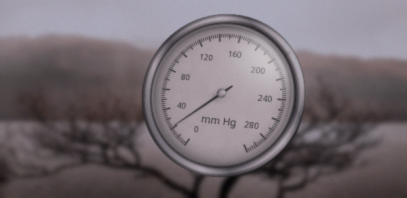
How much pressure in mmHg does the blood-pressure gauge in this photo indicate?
20 mmHg
